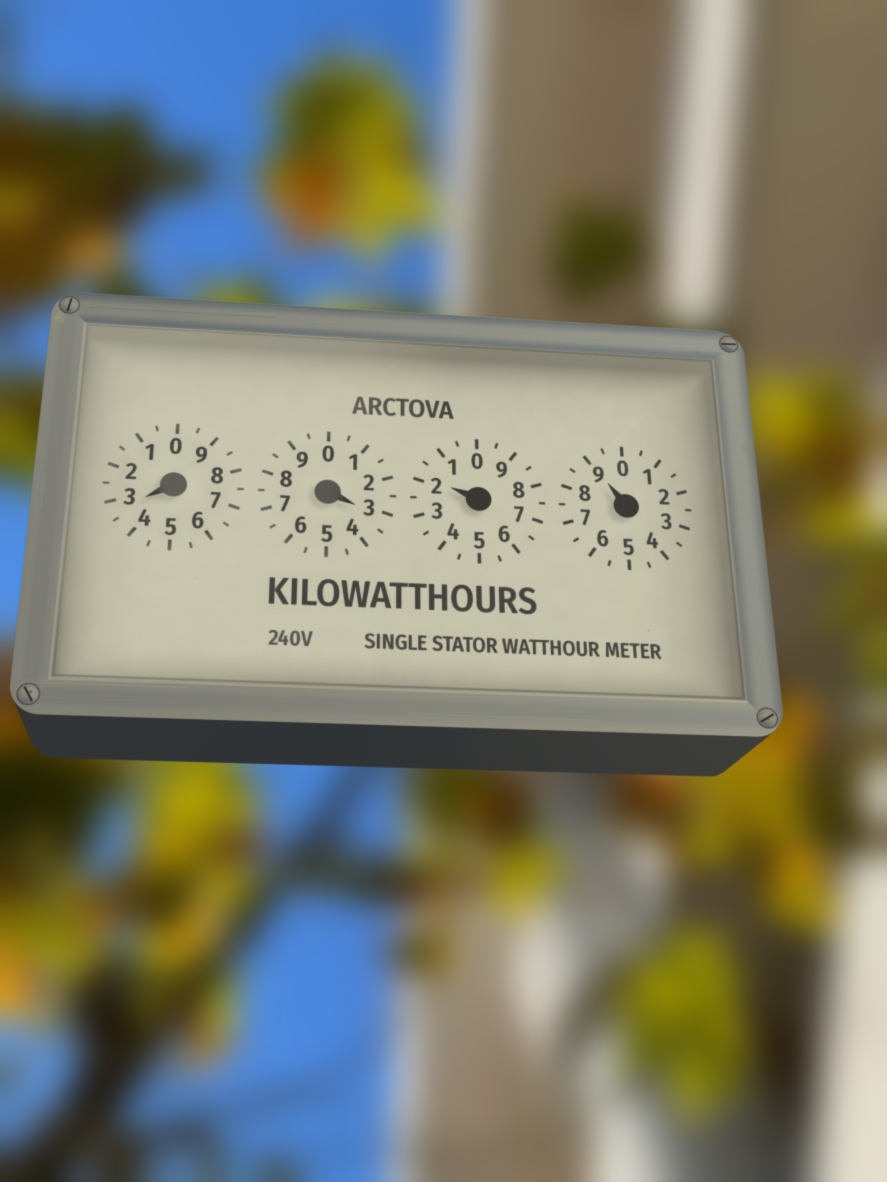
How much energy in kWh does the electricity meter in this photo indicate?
3319 kWh
